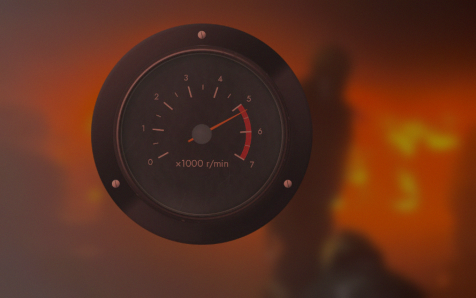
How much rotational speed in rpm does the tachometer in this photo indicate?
5250 rpm
